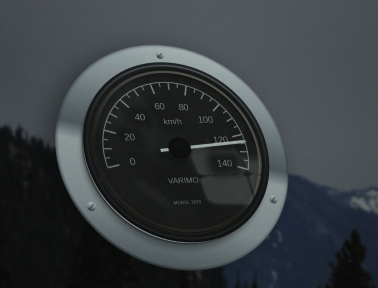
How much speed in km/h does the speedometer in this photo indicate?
125 km/h
